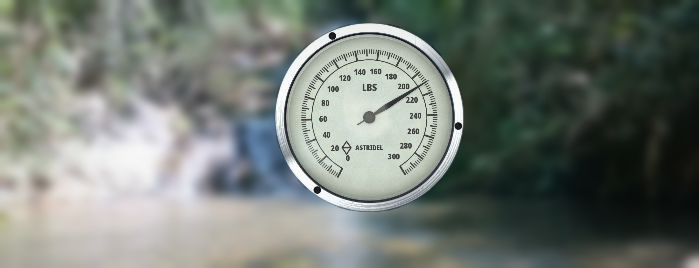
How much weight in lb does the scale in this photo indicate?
210 lb
